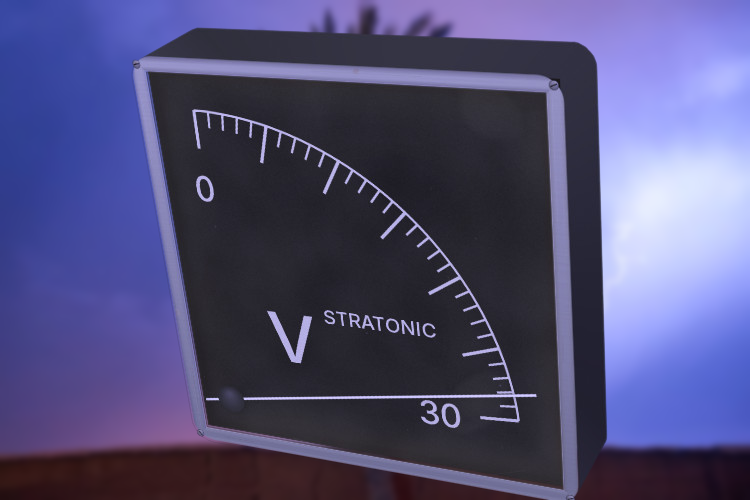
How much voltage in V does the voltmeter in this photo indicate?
28 V
